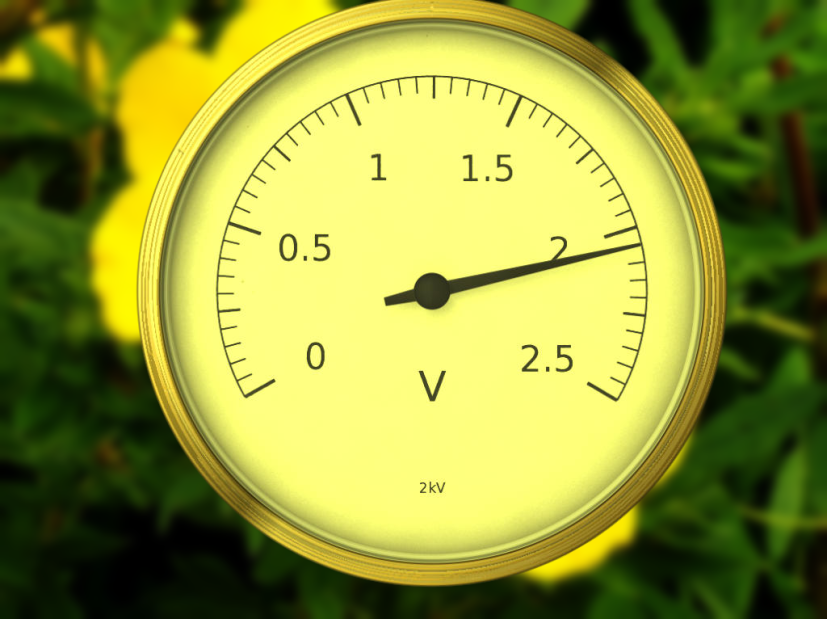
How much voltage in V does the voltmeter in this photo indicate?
2.05 V
